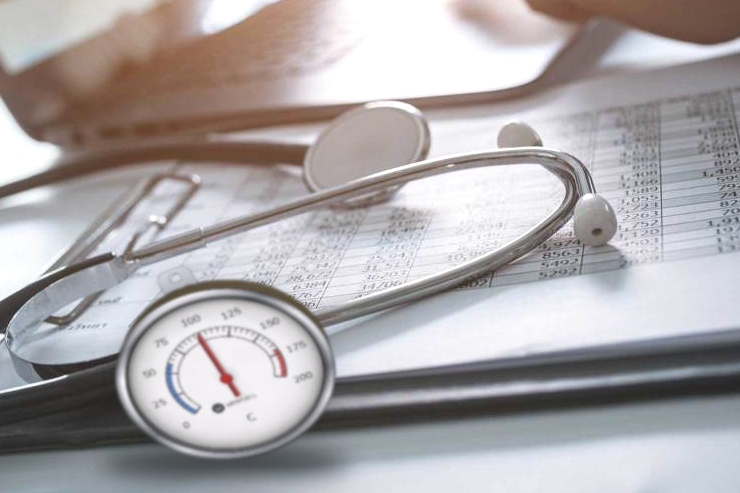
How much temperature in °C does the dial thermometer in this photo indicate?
100 °C
